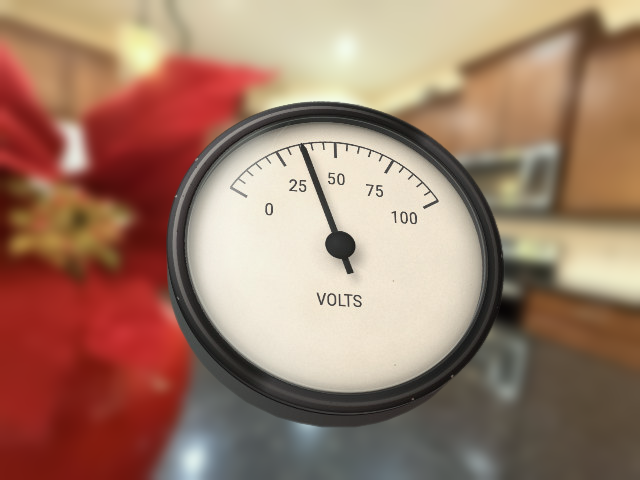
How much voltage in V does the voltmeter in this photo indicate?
35 V
